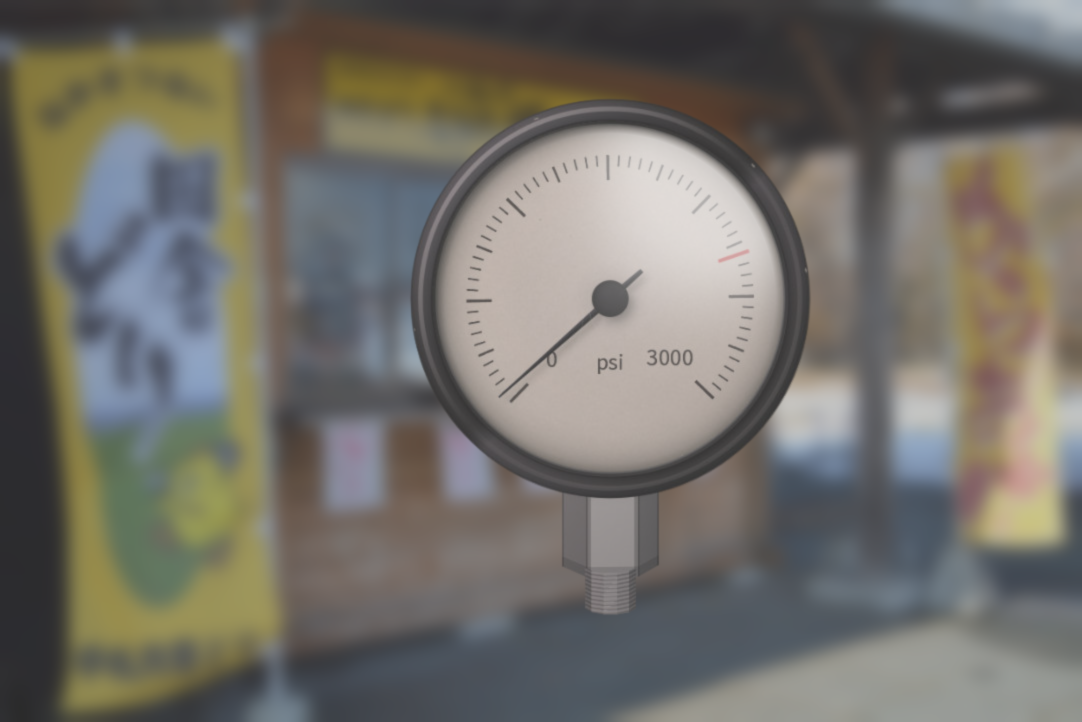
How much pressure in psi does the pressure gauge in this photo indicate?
50 psi
